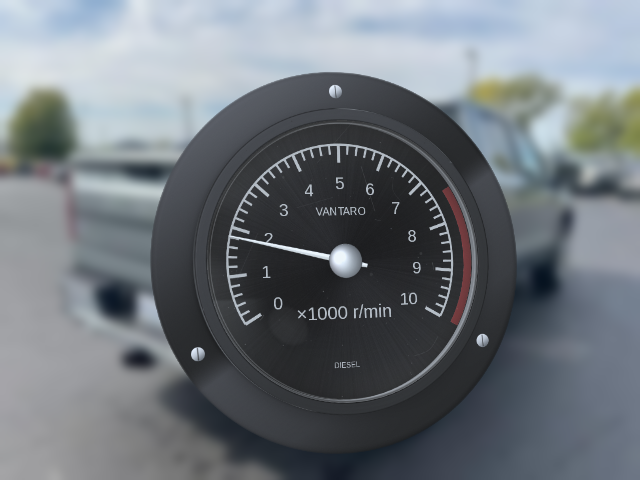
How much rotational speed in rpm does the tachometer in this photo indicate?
1800 rpm
